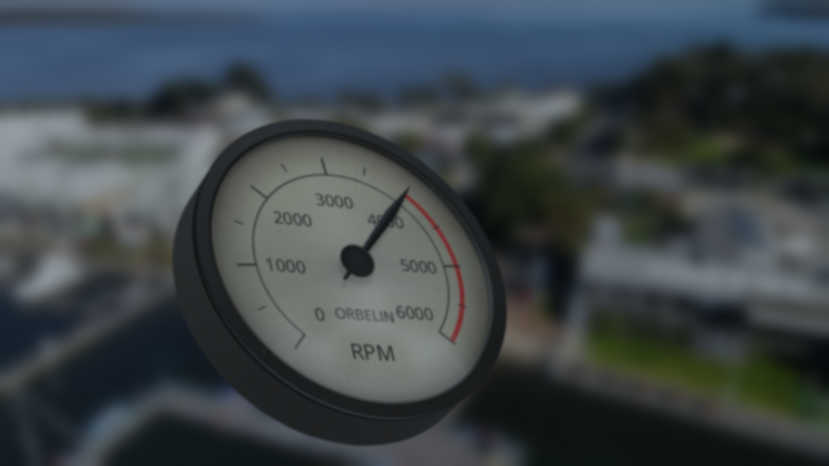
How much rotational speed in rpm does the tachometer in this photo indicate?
4000 rpm
